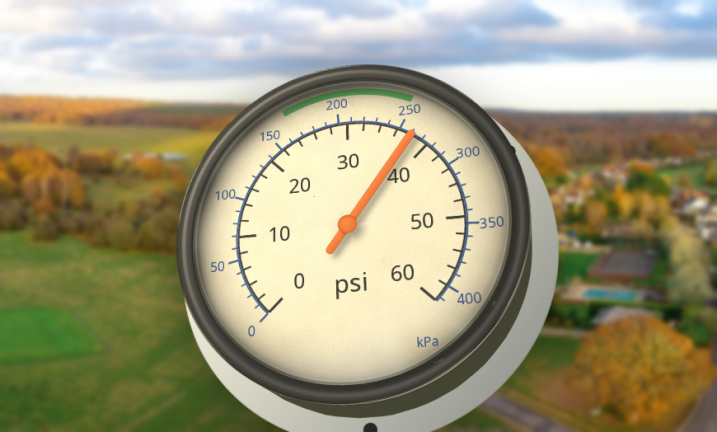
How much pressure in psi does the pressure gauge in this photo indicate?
38 psi
